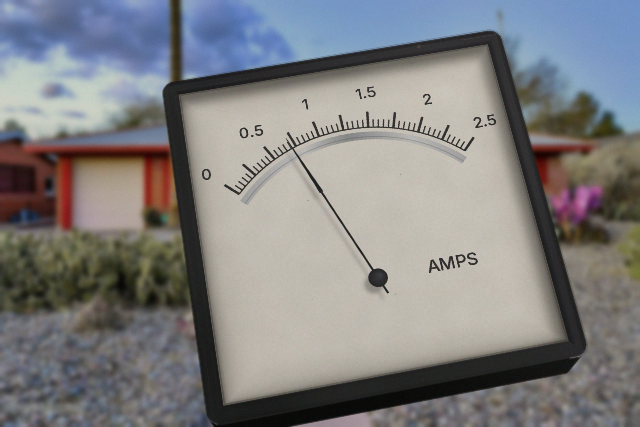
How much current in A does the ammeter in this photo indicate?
0.7 A
